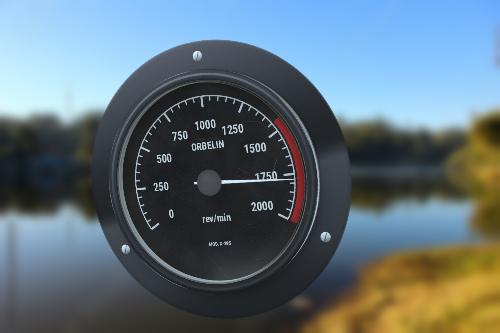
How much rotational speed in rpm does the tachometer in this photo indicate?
1775 rpm
